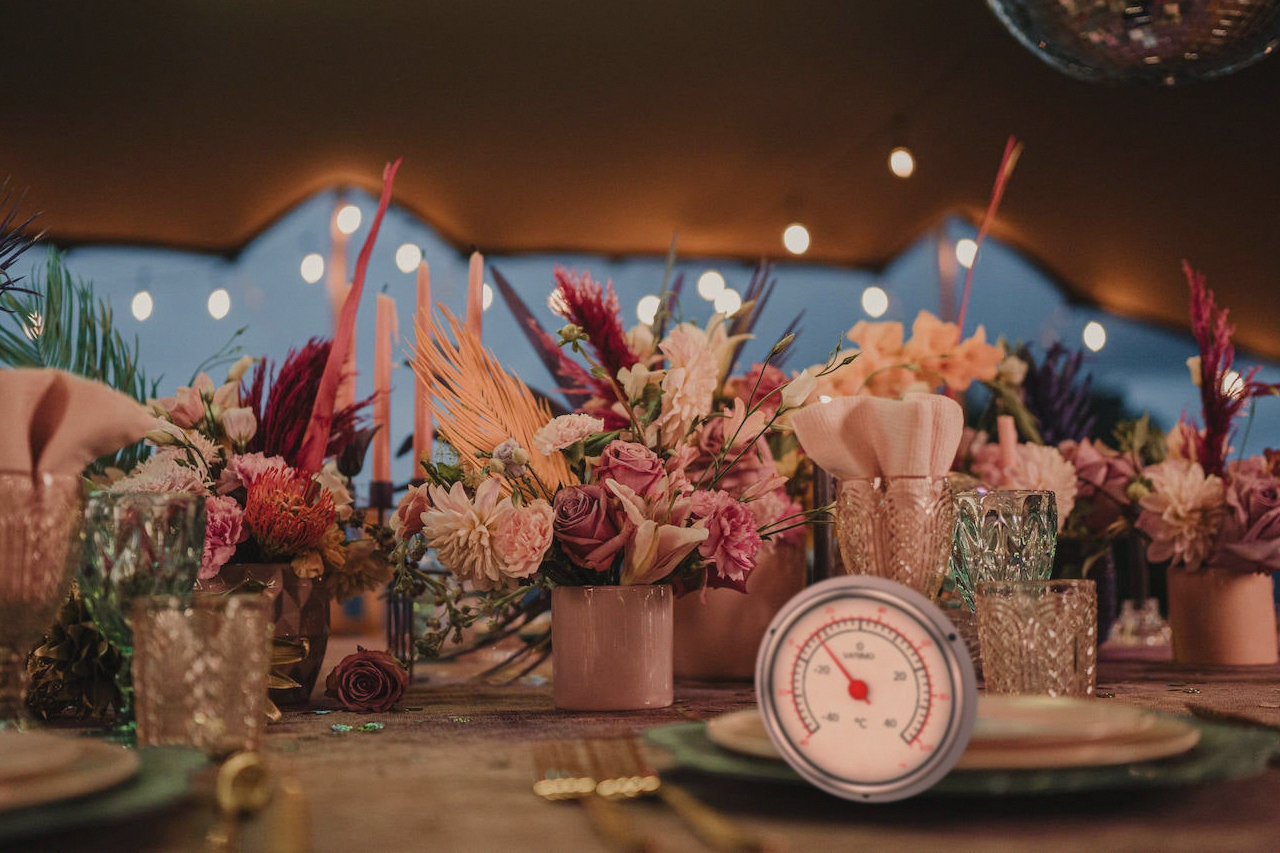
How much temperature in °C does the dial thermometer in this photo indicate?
-12 °C
